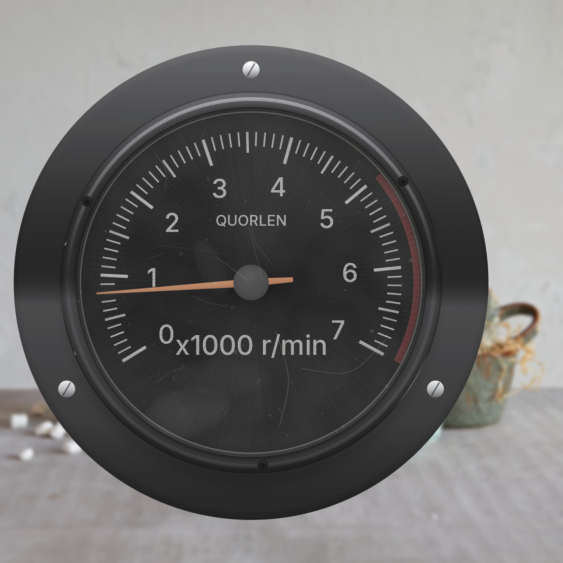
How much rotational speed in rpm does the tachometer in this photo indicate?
800 rpm
